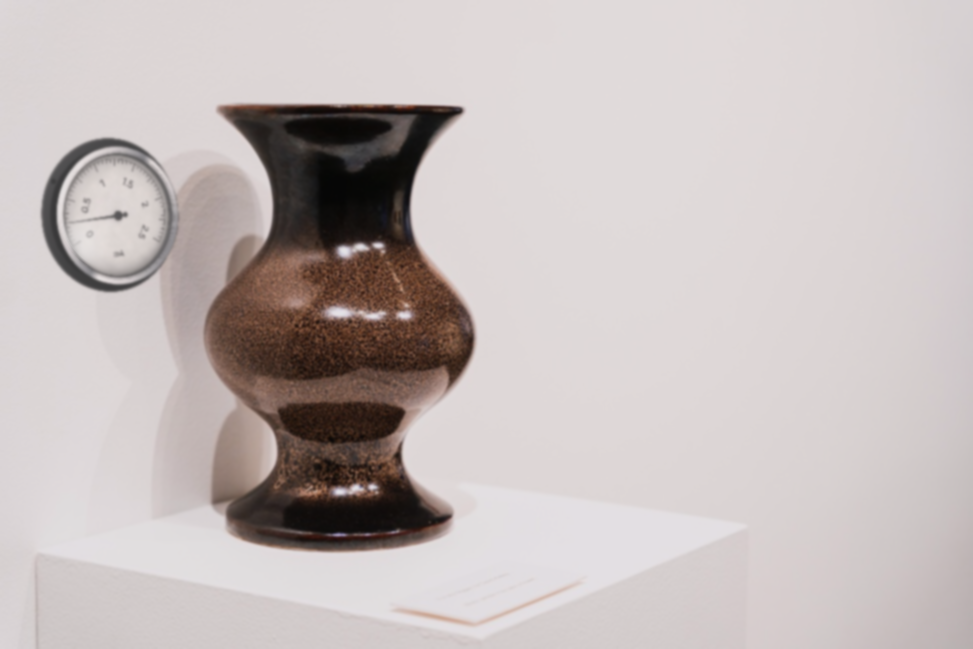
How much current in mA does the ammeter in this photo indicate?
0.25 mA
